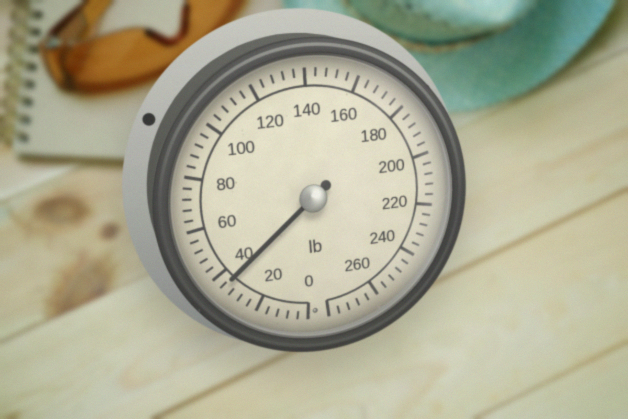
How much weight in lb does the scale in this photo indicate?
36 lb
